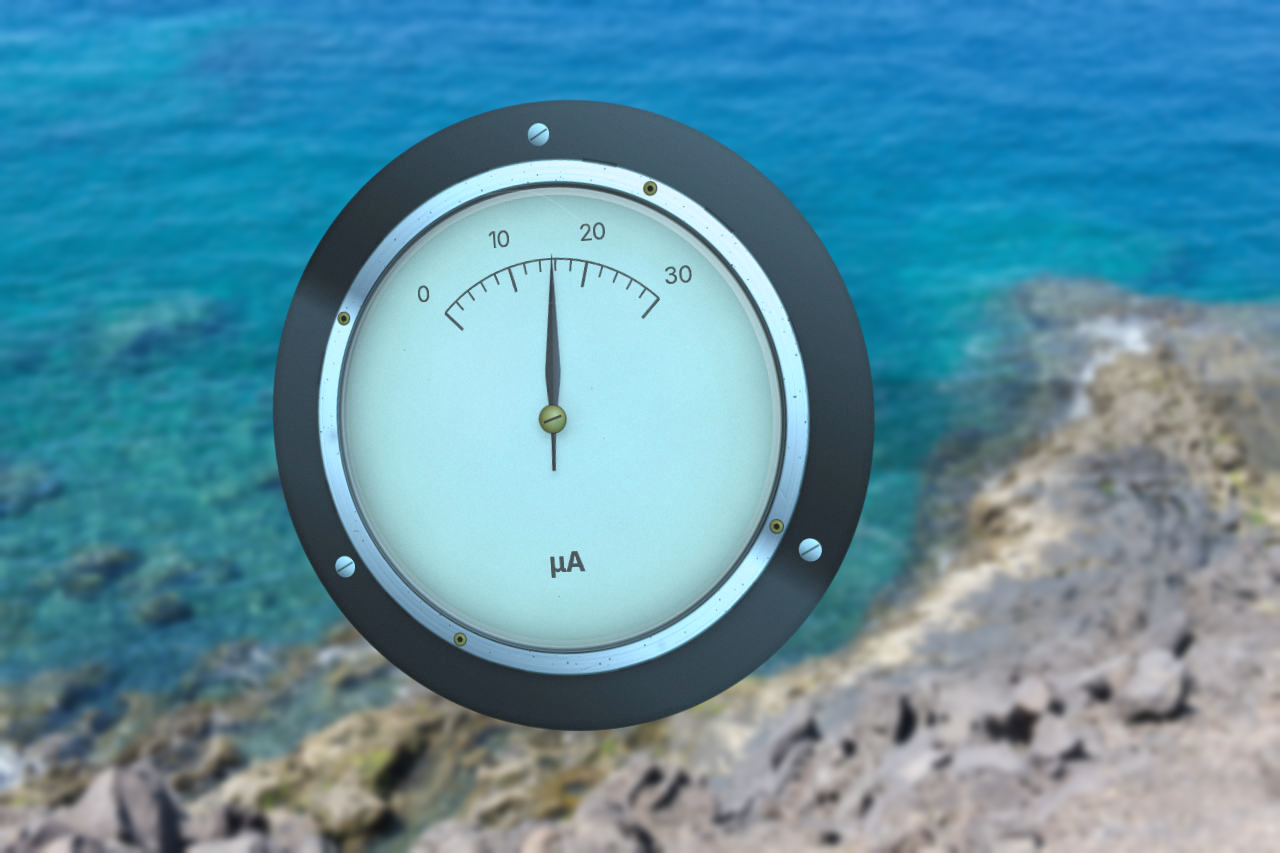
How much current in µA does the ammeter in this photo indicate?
16 µA
